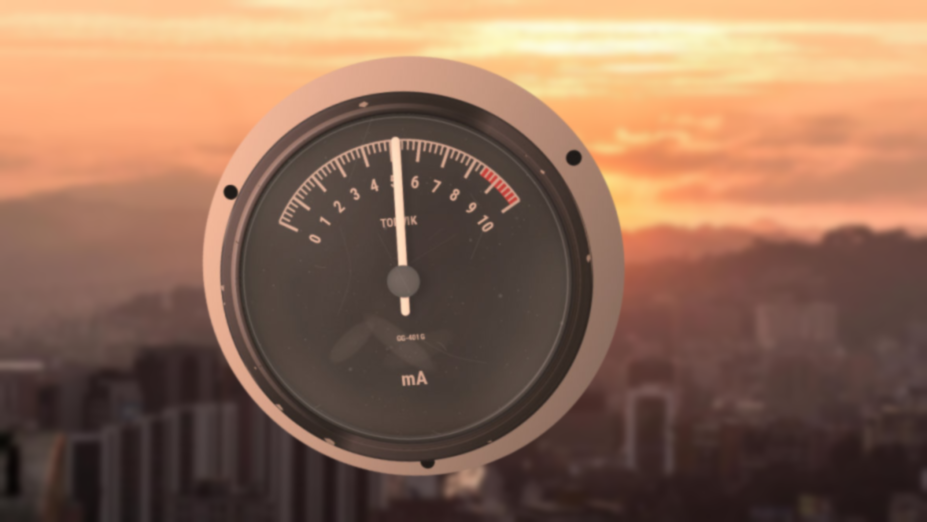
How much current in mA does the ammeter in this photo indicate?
5.2 mA
